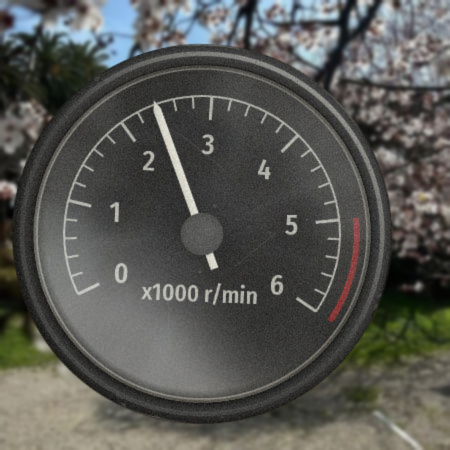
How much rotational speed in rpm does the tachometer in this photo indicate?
2400 rpm
